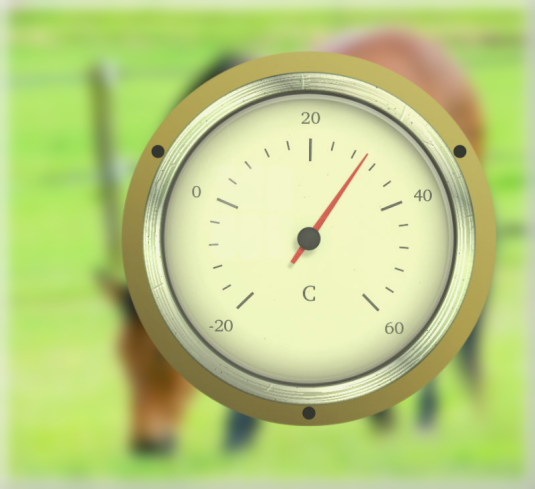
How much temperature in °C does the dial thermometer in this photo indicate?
30 °C
